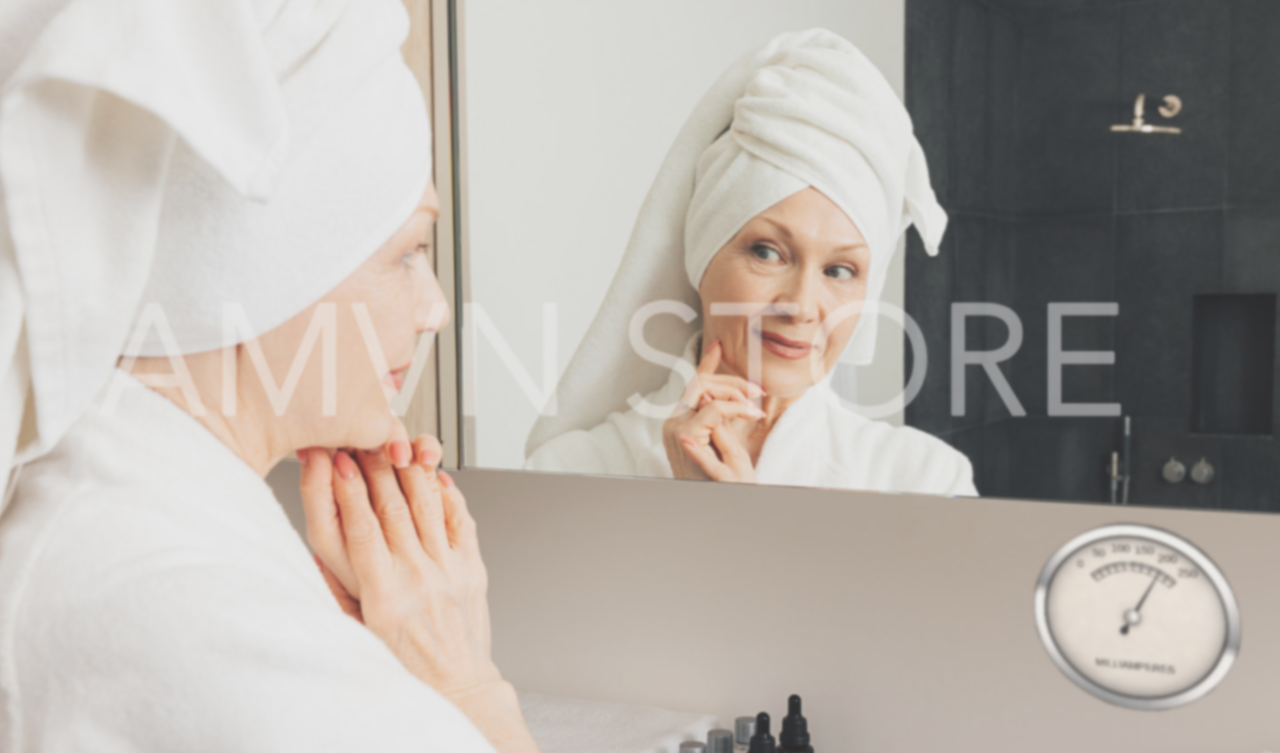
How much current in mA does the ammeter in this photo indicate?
200 mA
